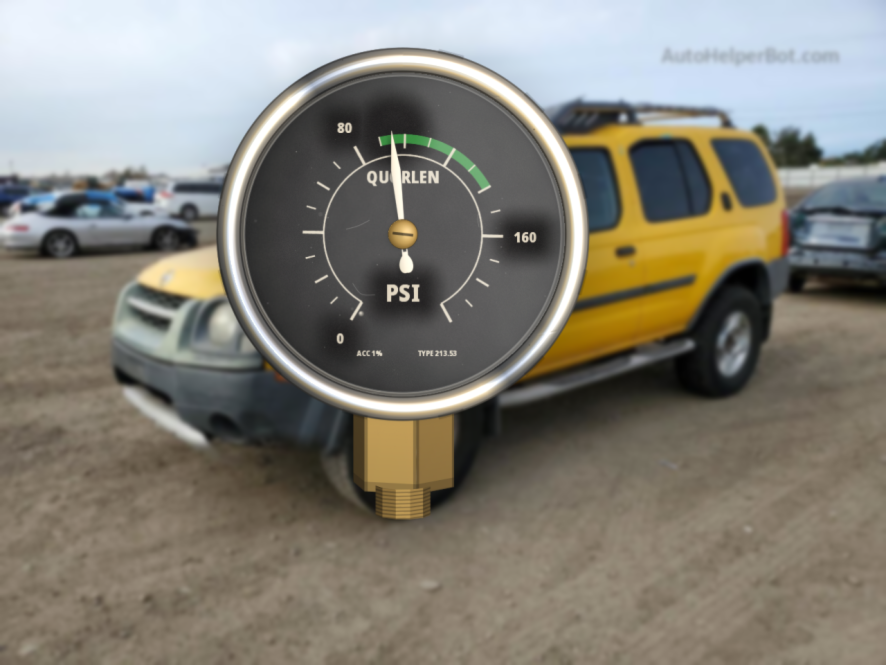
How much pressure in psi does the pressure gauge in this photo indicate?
95 psi
